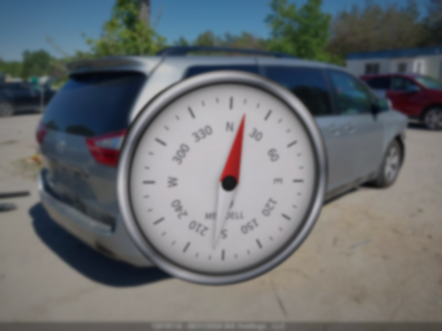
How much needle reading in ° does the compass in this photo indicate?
10 °
